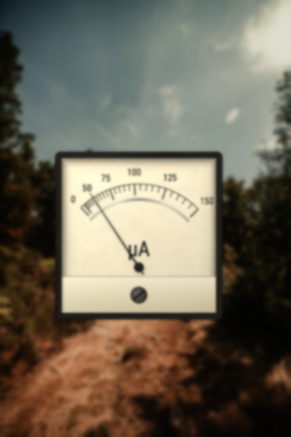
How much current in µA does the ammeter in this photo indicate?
50 µA
